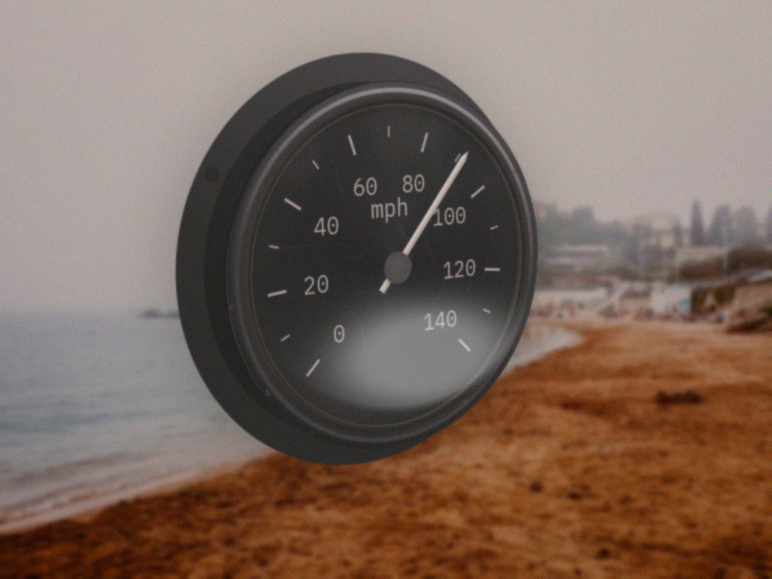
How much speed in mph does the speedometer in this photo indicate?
90 mph
